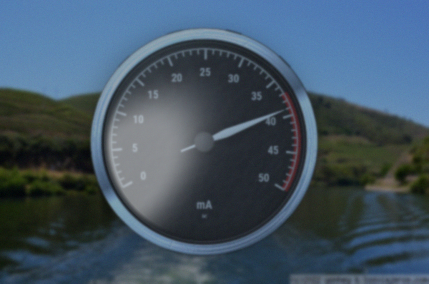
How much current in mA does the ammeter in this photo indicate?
39 mA
